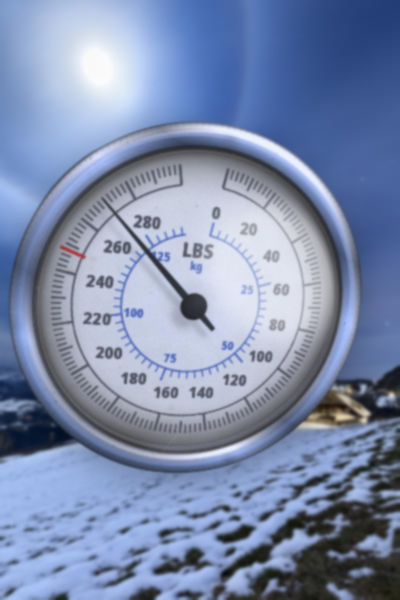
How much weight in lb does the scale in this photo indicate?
270 lb
